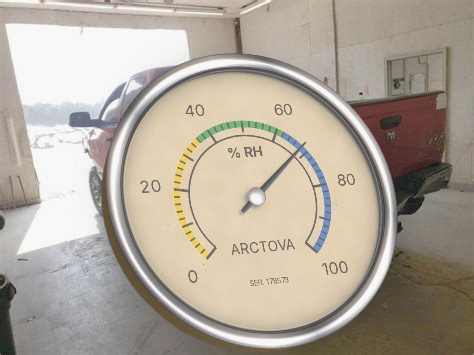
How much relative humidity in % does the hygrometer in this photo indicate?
68 %
